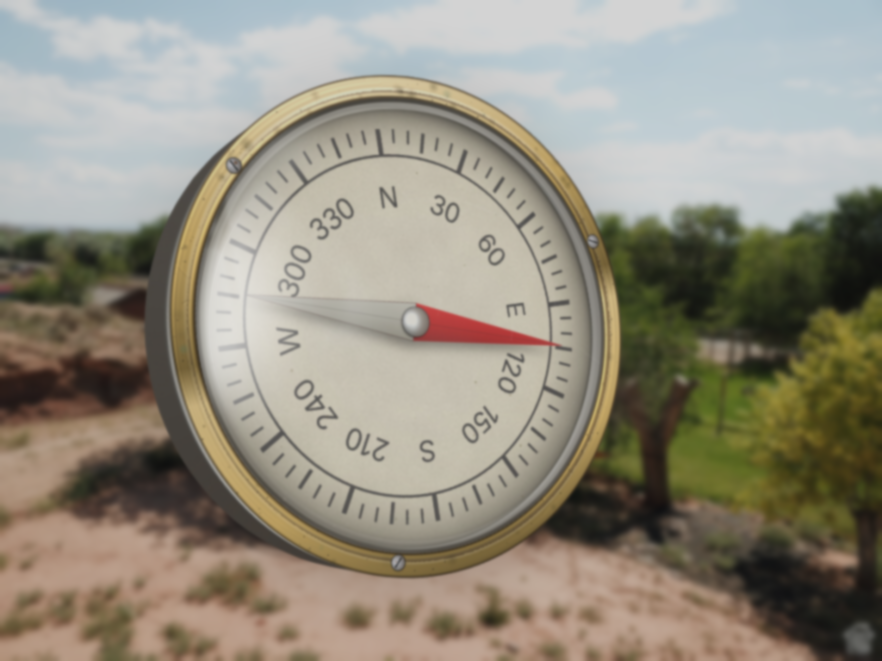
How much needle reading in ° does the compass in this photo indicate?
105 °
